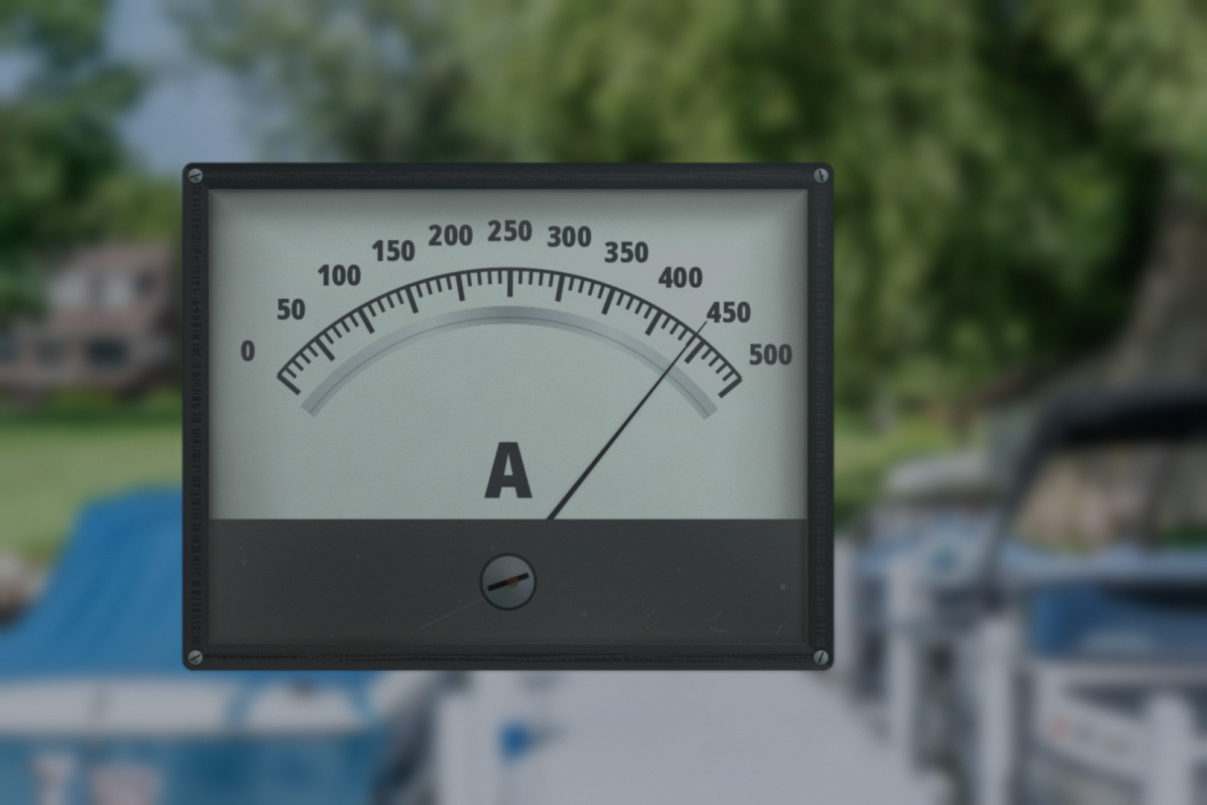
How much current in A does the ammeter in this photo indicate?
440 A
